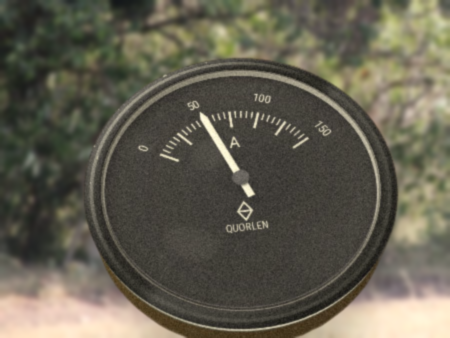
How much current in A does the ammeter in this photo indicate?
50 A
